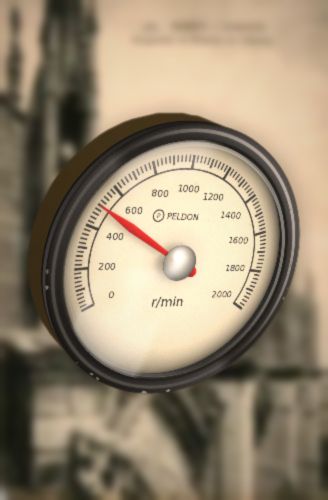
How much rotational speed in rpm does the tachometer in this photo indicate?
500 rpm
